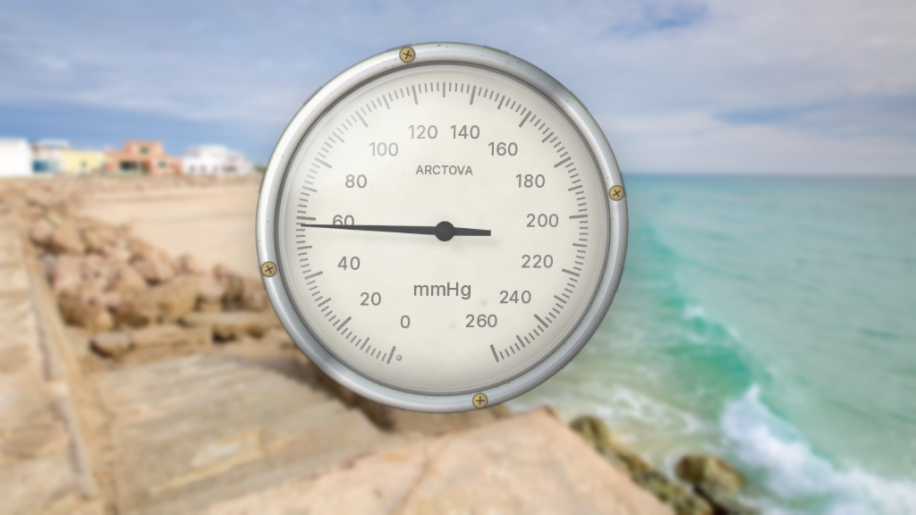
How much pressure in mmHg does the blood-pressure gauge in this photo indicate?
58 mmHg
